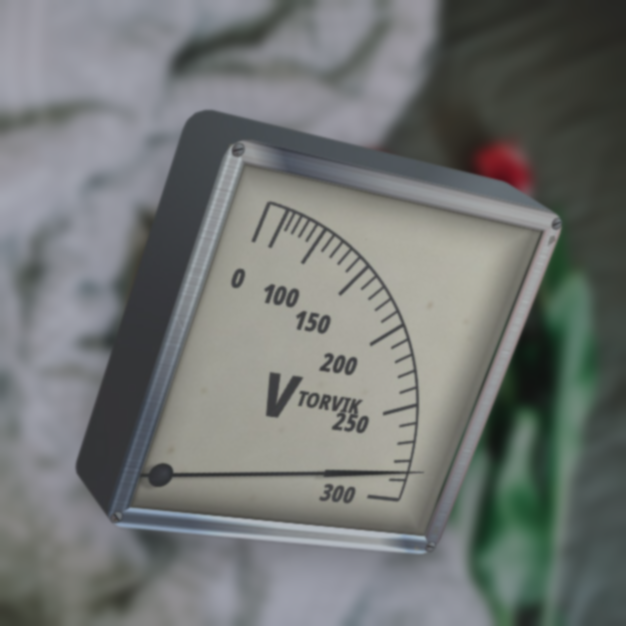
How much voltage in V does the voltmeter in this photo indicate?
285 V
